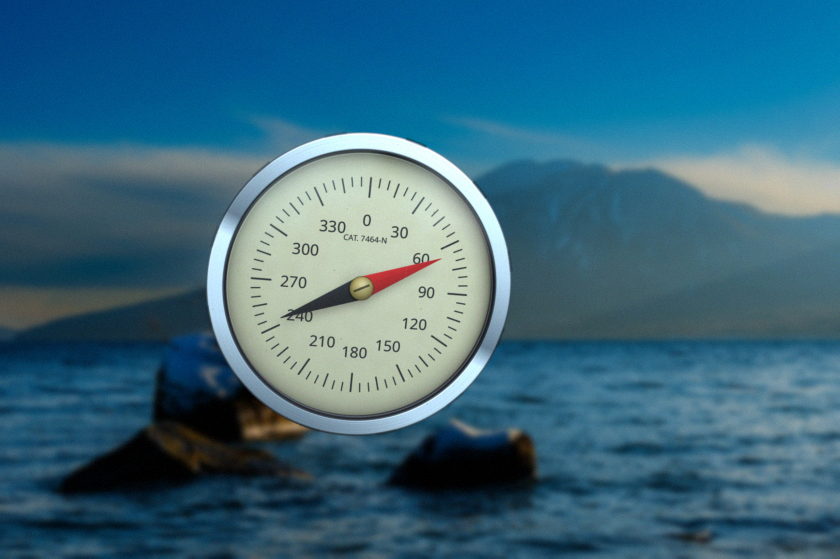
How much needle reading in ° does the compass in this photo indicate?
65 °
